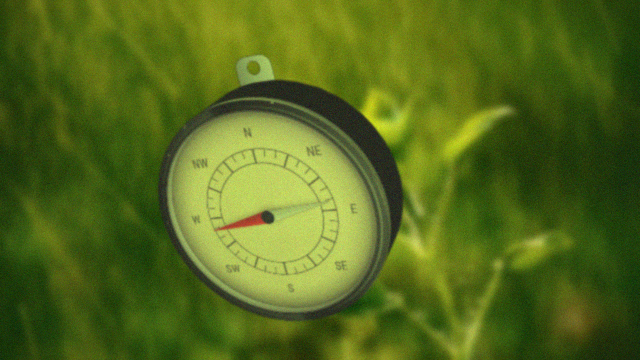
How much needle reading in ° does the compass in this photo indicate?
260 °
